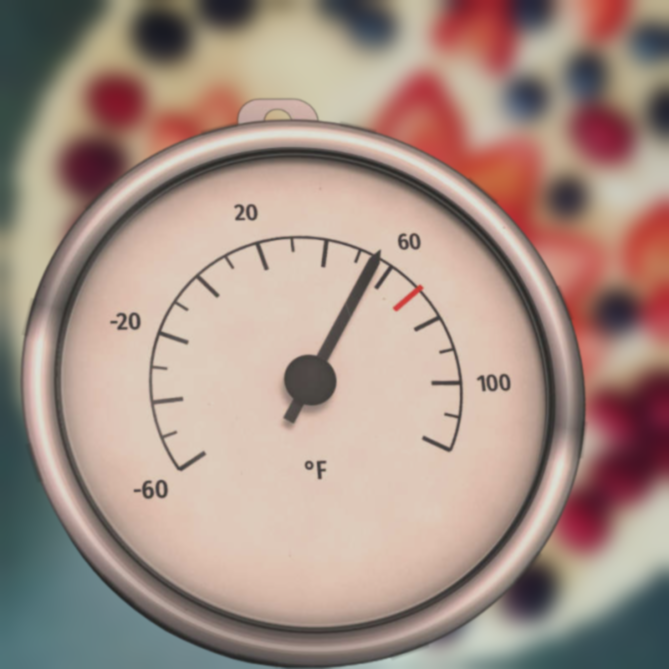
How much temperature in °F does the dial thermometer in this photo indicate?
55 °F
